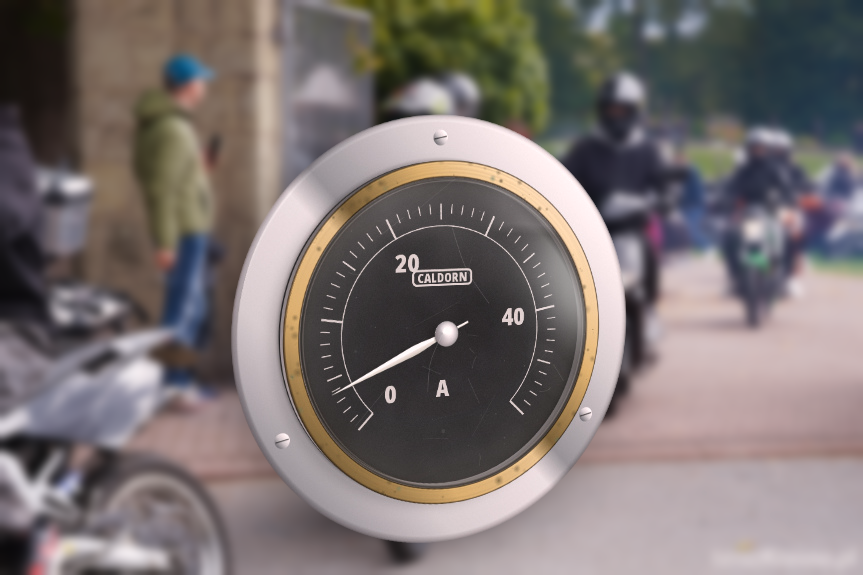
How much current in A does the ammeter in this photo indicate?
4 A
